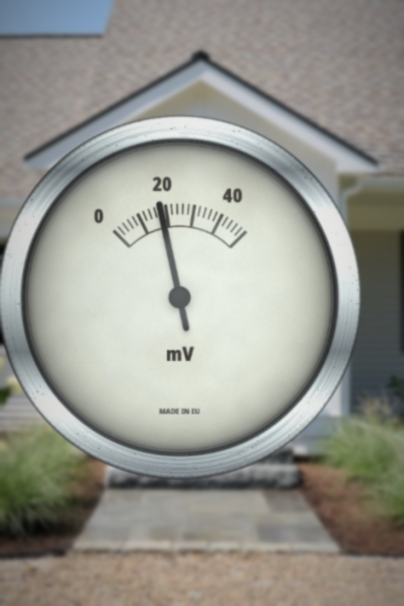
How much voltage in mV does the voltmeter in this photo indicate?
18 mV
